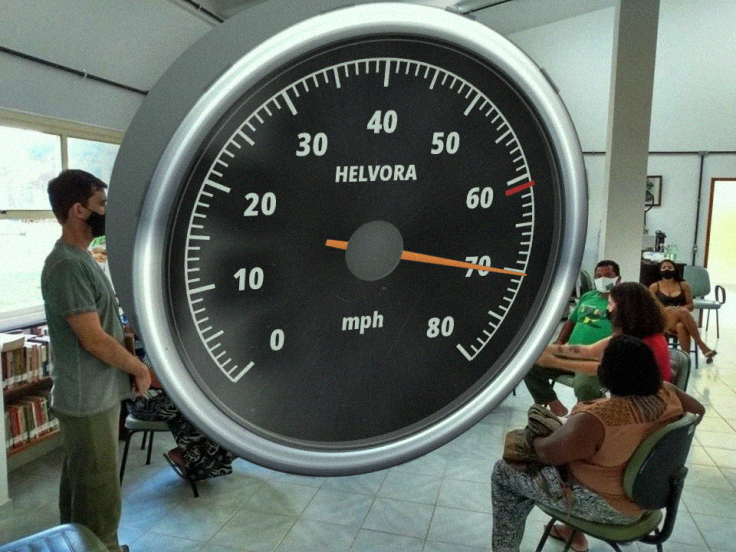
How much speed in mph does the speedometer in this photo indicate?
70 mph
